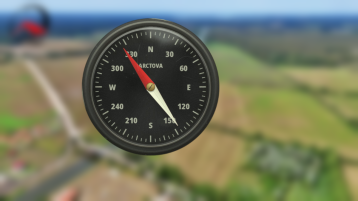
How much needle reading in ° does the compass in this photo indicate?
325 °
